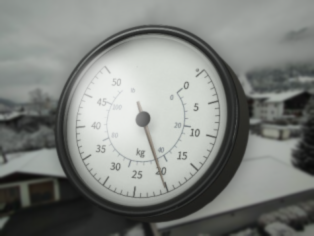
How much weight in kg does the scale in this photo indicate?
20 kg
